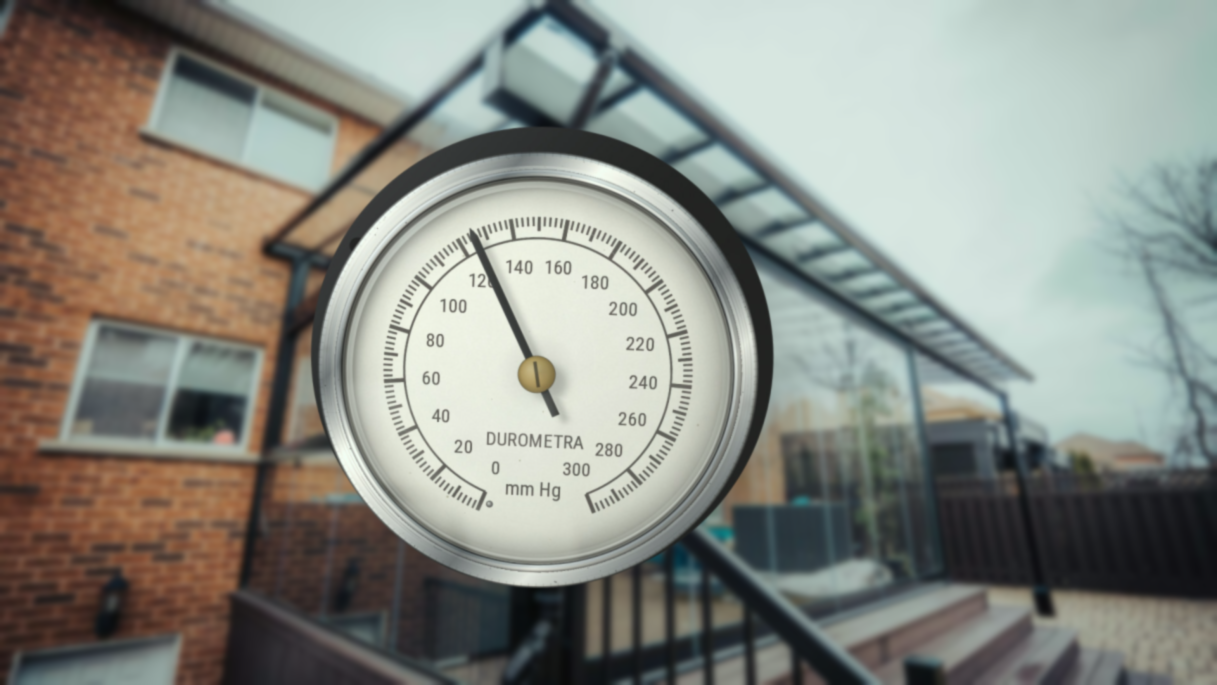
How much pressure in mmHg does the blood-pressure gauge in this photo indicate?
126 mmHg
